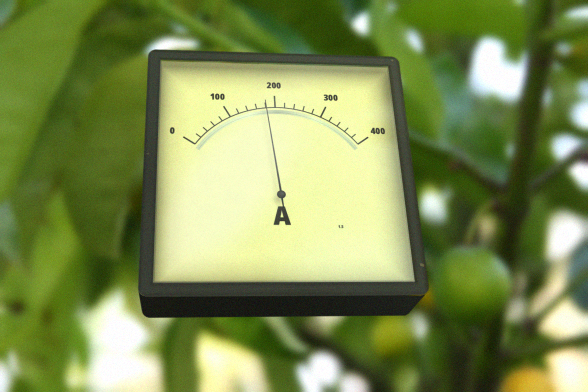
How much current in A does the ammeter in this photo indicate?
180 A
